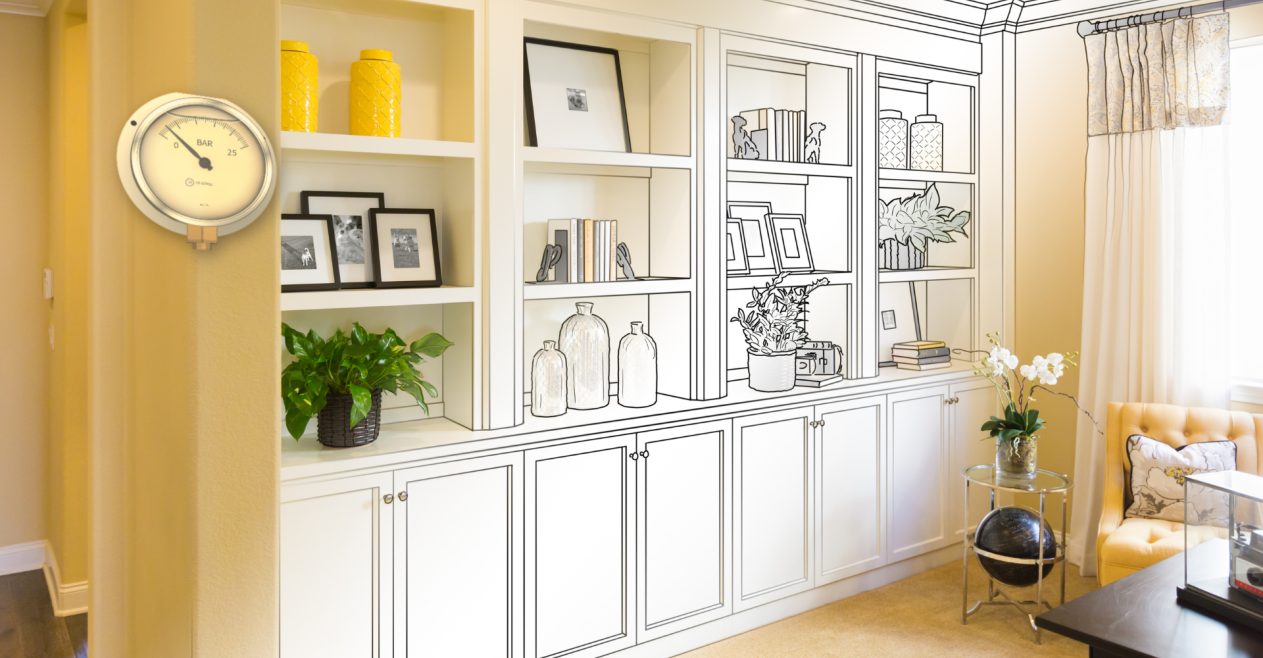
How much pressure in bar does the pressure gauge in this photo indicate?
2.5 bar
